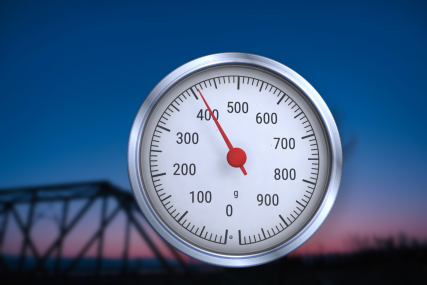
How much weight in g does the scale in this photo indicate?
410 g
